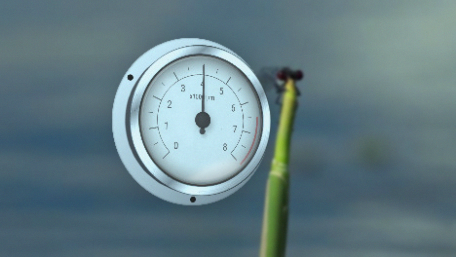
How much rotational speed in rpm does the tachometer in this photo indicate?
4000 rpm
